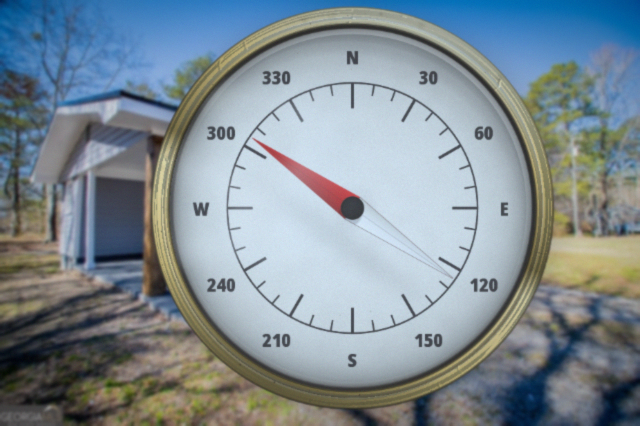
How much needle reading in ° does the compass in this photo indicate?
305 °
